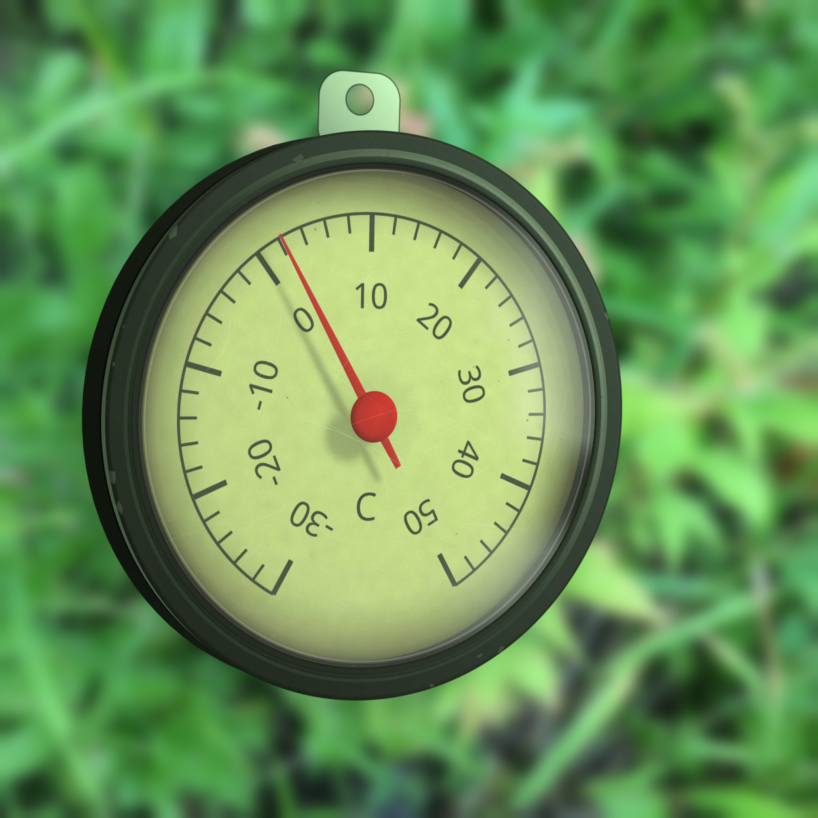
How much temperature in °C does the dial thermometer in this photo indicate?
2 °C
